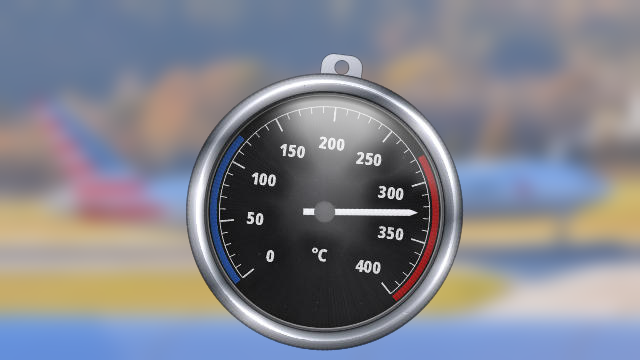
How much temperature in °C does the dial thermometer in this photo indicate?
325 °C
